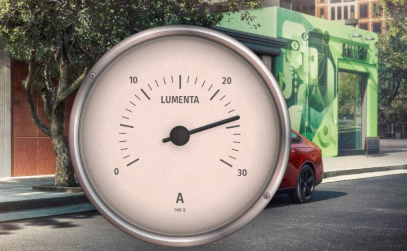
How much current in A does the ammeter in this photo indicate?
24 A
